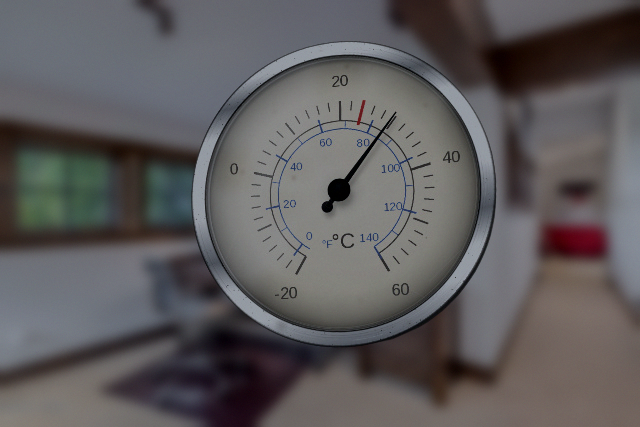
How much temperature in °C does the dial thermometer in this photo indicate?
30 °C
